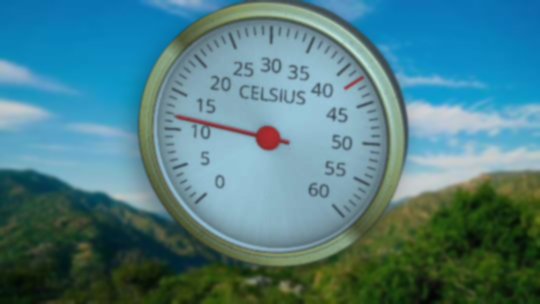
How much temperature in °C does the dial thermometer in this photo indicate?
12 °C
